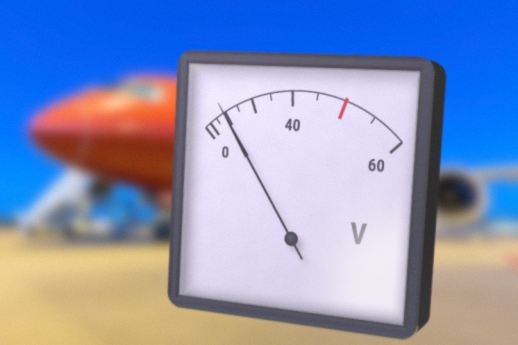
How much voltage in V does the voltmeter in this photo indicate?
20 V
